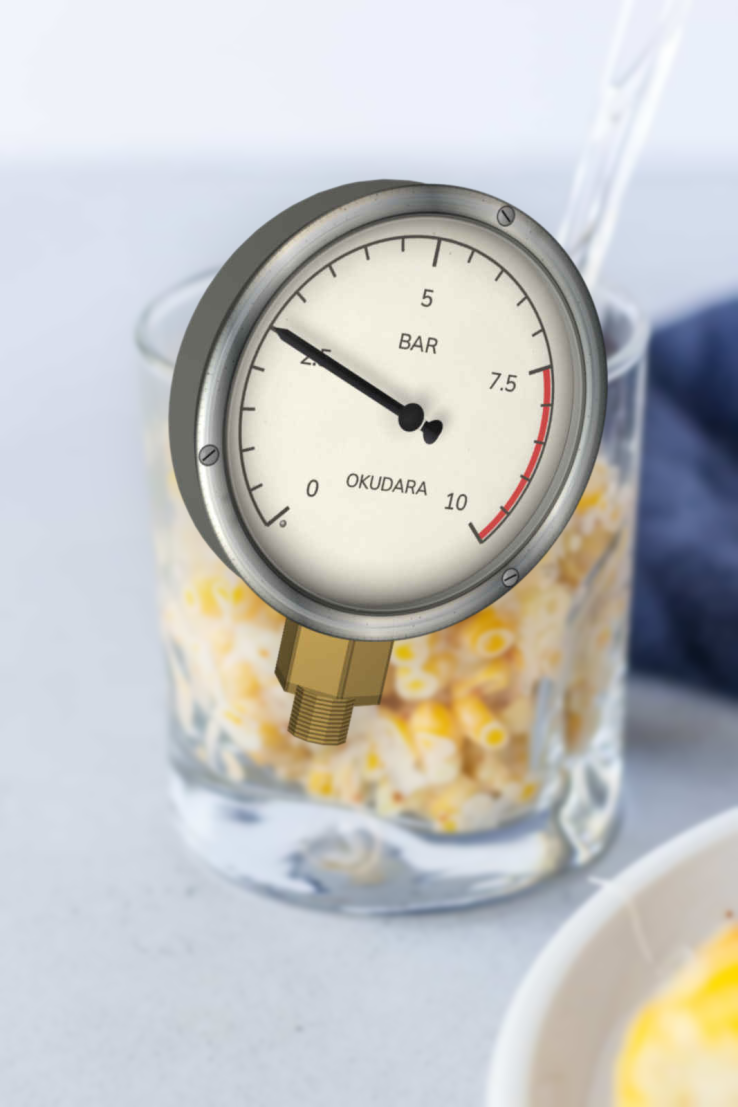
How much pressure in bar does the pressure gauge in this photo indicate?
2.5 bar
